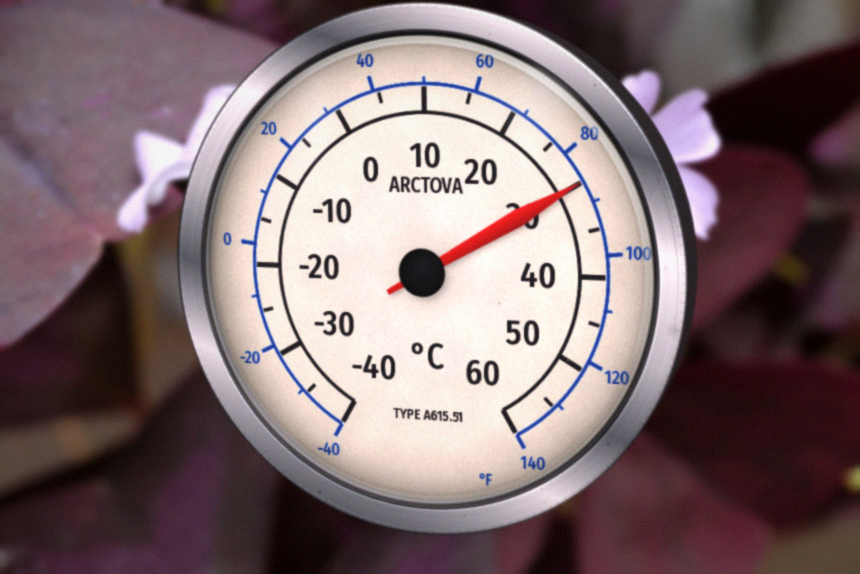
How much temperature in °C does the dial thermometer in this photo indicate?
30 °C
